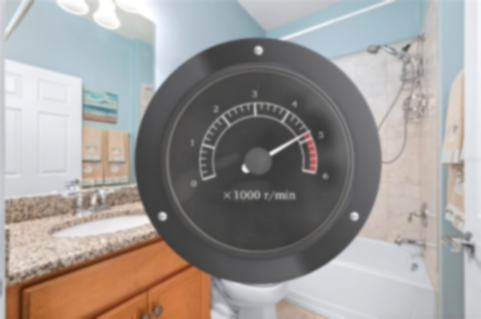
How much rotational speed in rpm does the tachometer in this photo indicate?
4800 rpm
